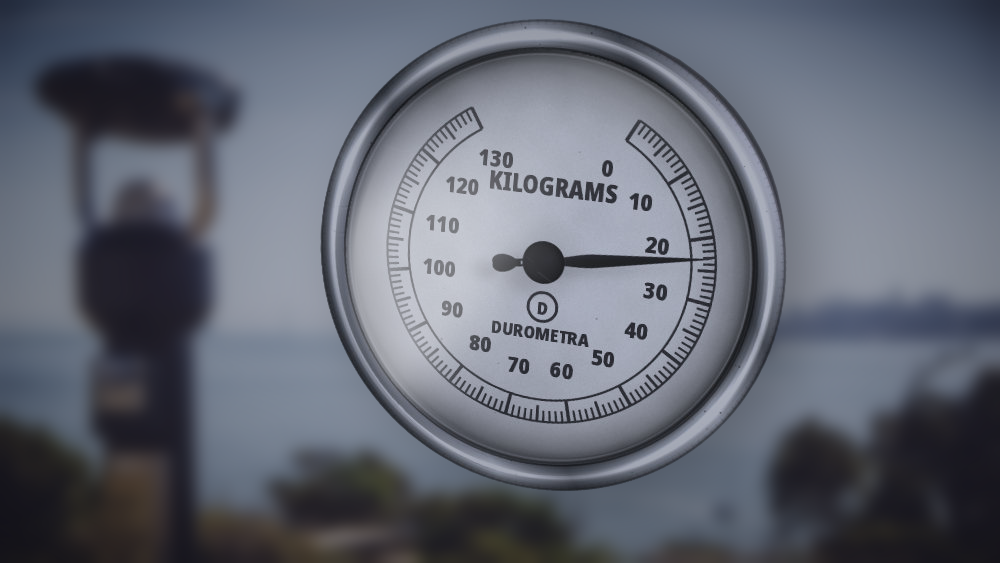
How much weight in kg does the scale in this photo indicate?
23 kg
